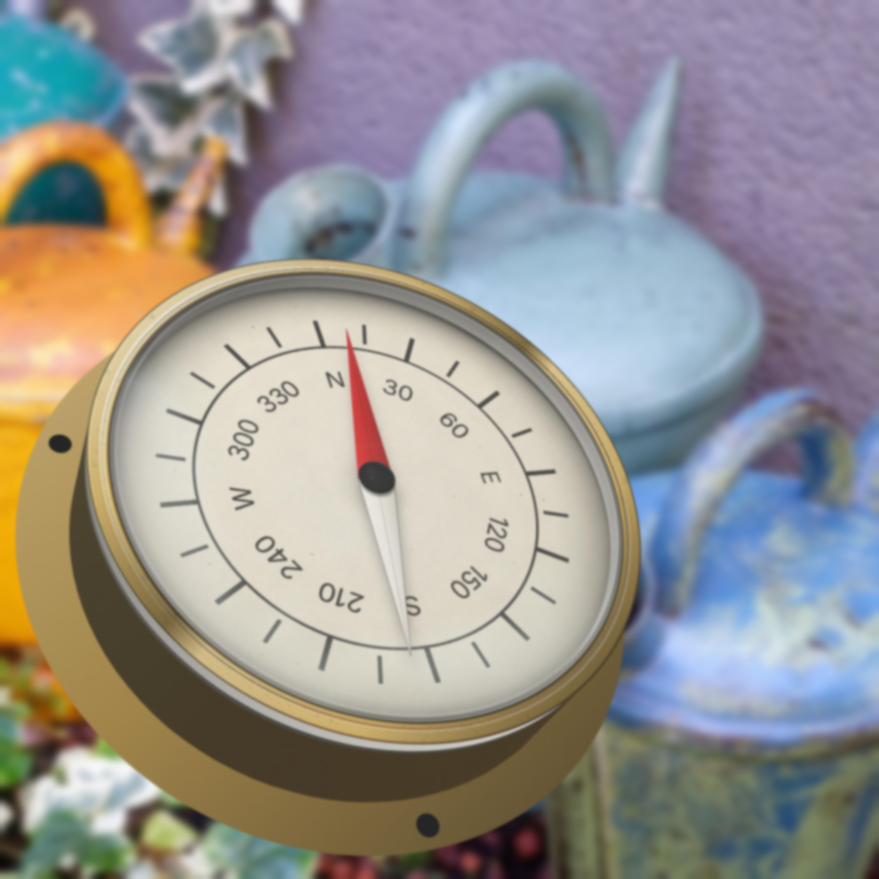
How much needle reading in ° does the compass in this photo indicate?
7.5 °
